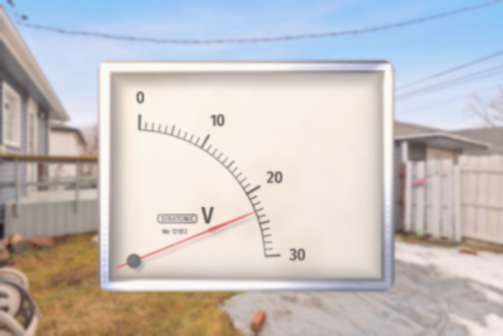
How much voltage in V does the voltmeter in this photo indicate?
23 V
